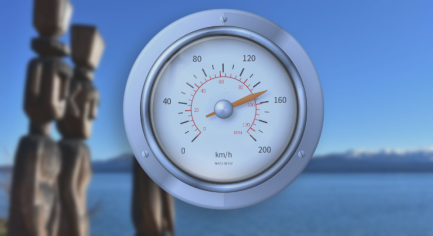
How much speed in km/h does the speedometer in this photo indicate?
150 km/h
